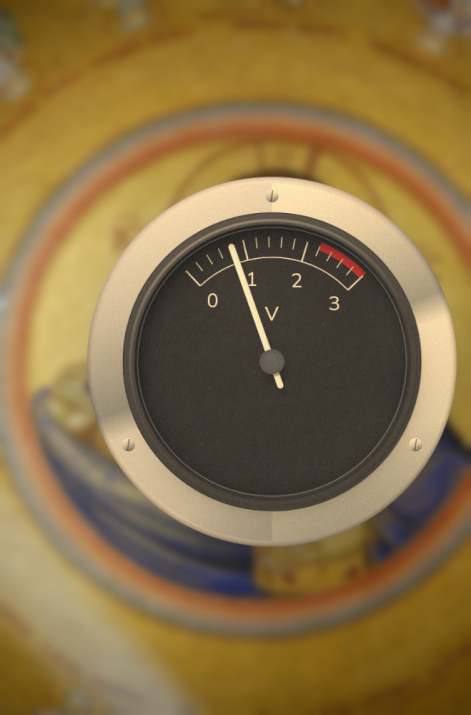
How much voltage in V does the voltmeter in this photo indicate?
0.8 V
